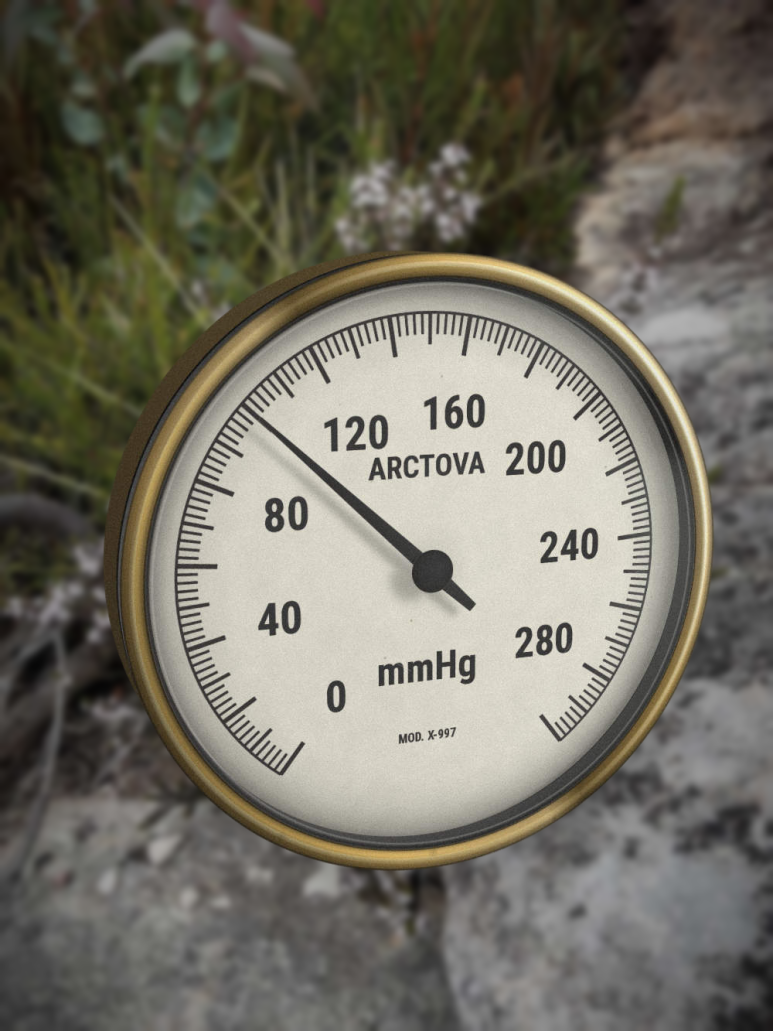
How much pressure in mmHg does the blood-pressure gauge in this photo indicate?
100 mmHg
